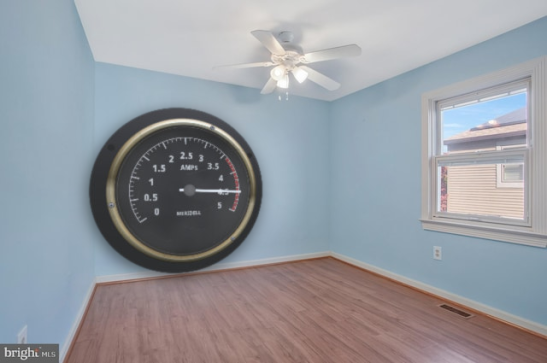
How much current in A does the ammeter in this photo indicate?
4.5 A
